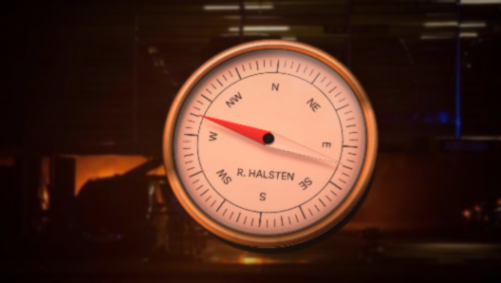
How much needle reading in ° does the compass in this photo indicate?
285 °
